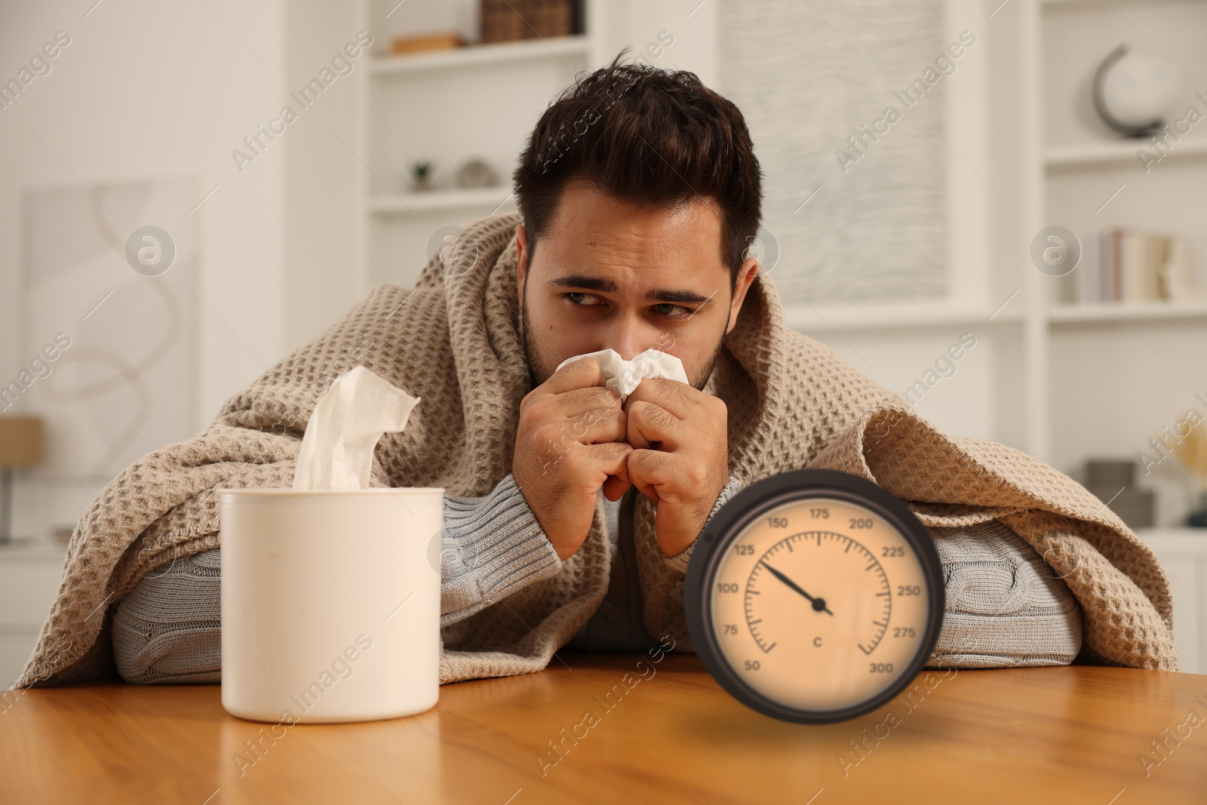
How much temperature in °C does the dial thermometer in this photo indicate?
125 °C
